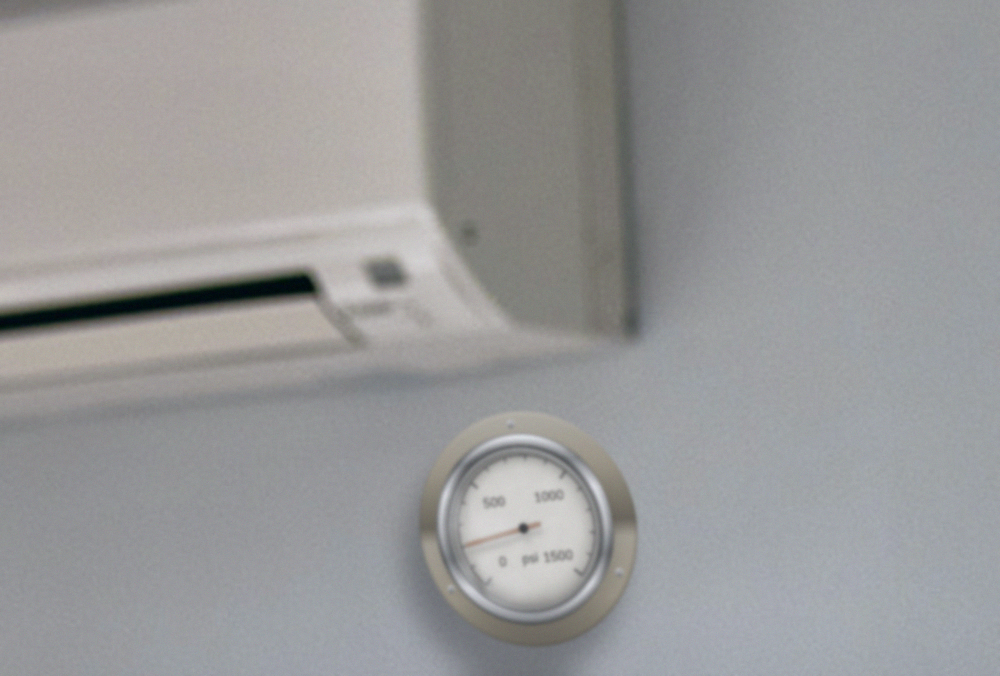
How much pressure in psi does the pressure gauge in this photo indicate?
200 psi
